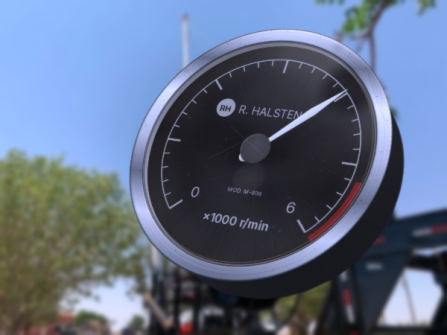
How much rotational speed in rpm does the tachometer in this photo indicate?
4000 rpm
